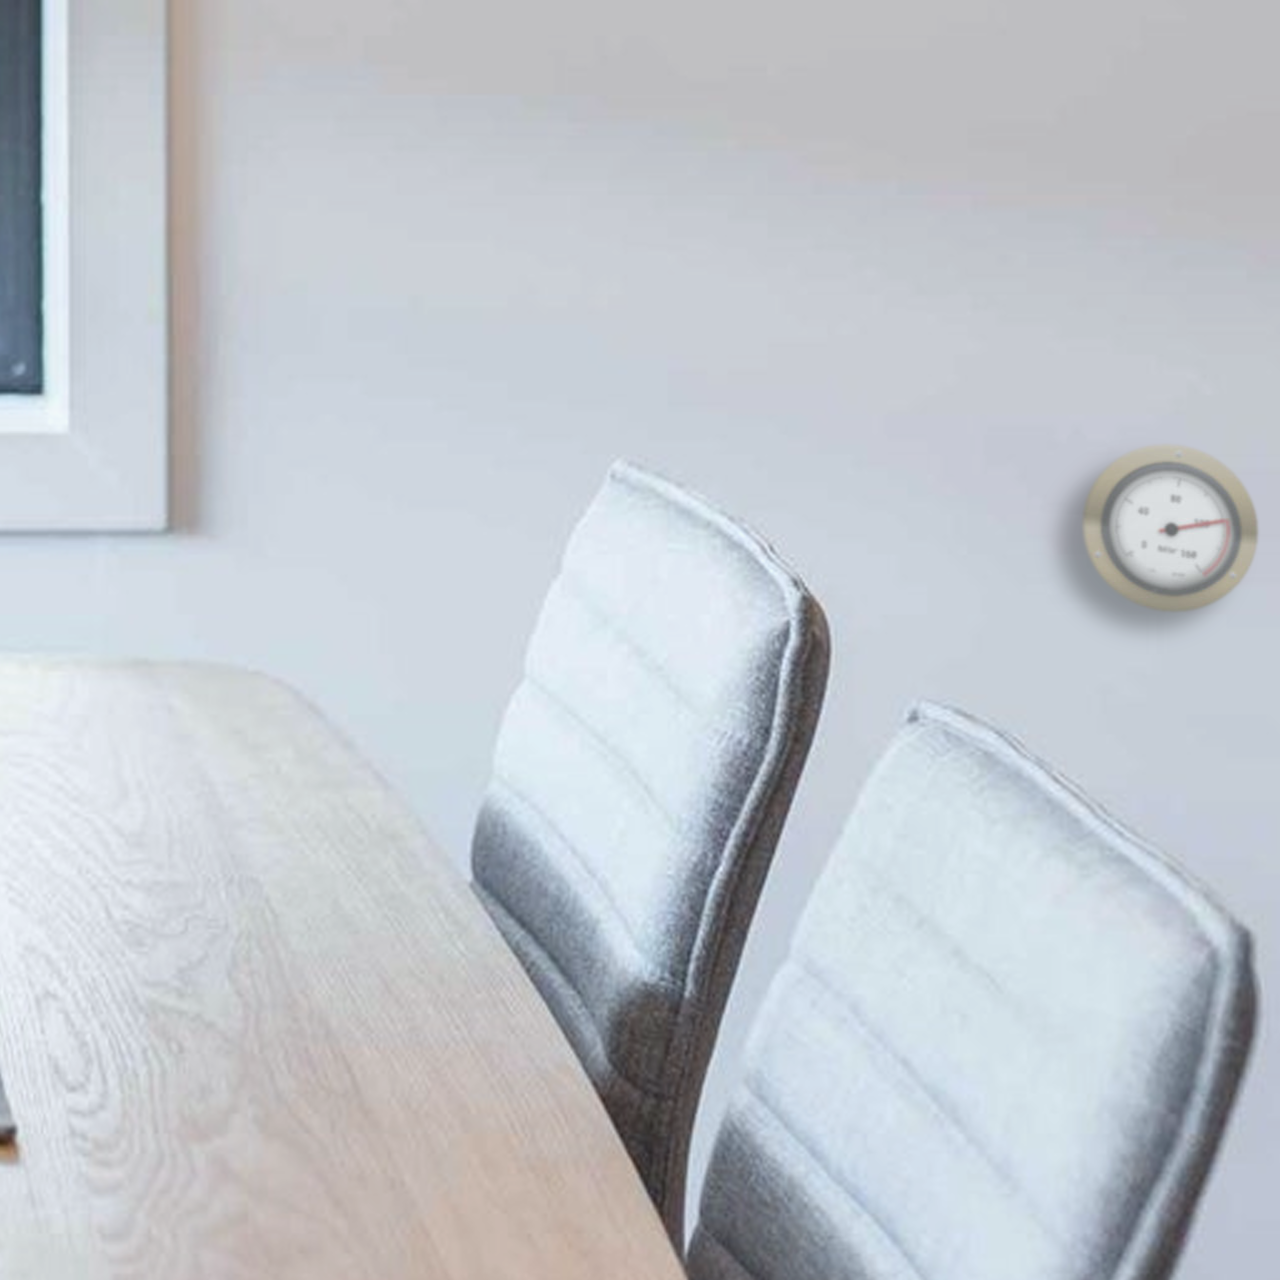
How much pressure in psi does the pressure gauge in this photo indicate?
120 psi
